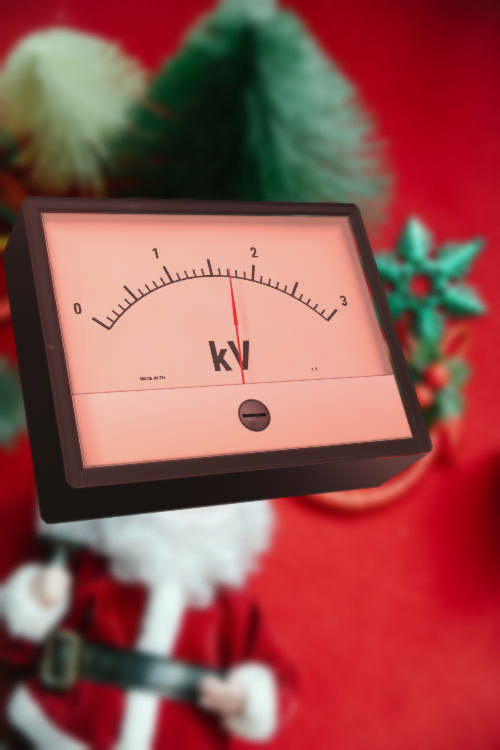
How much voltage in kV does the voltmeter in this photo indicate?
1.7 kV
